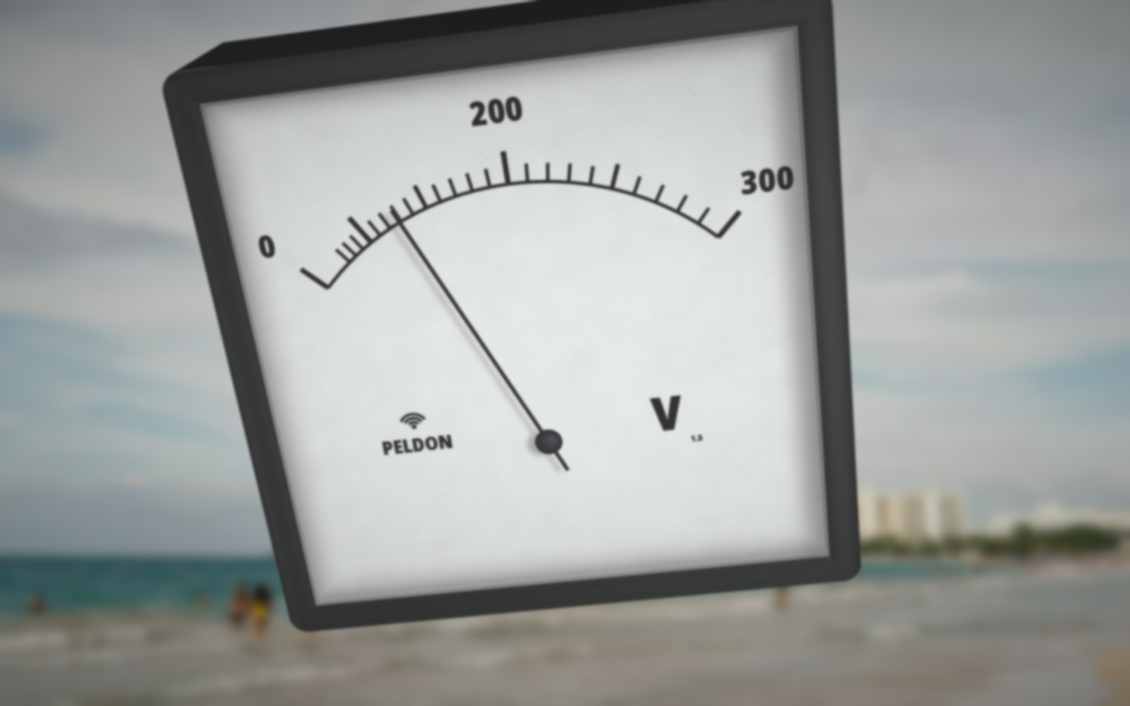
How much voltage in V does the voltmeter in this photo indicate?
130 V
